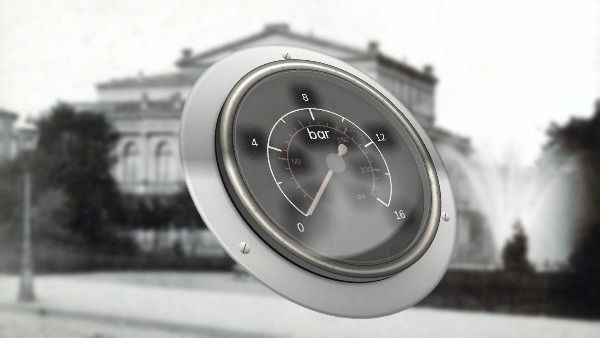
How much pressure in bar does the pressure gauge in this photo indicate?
0 bar
